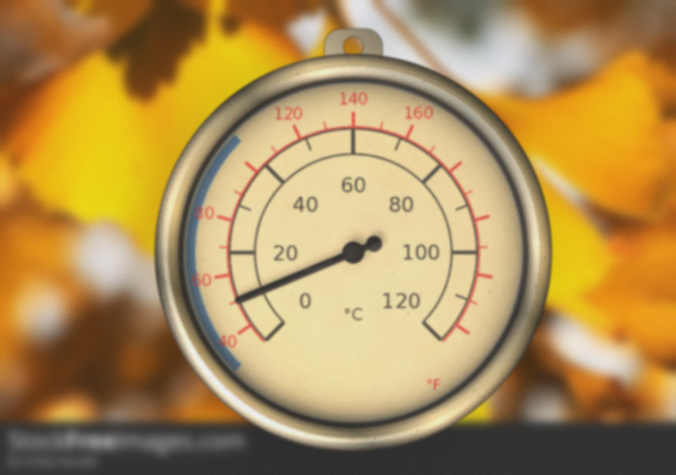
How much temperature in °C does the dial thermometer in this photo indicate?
10 °C
